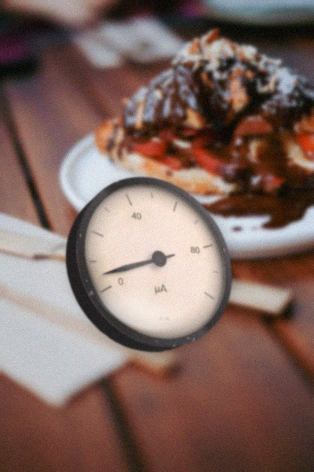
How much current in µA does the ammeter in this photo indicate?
5 µA
